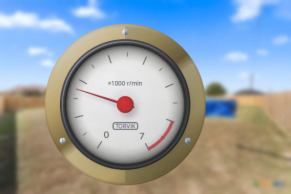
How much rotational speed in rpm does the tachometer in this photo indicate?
1750 rpm
